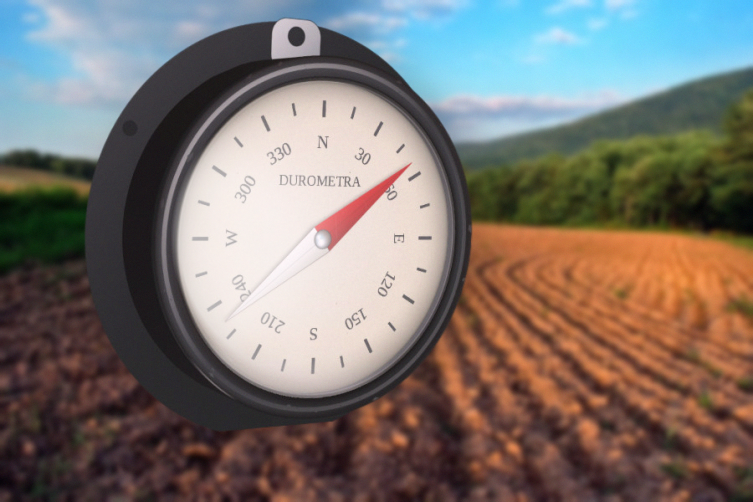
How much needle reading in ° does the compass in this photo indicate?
52.5 °
